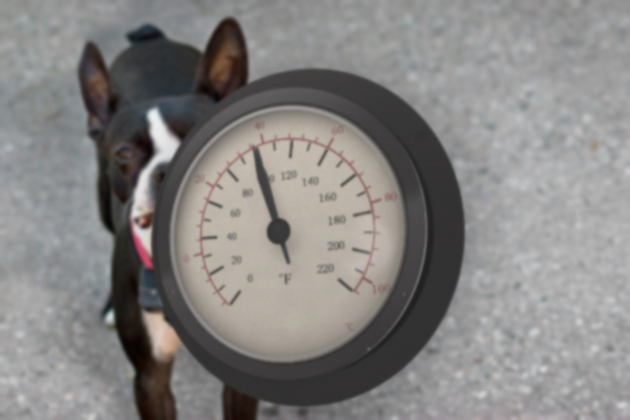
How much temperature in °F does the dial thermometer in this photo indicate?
100 °F
